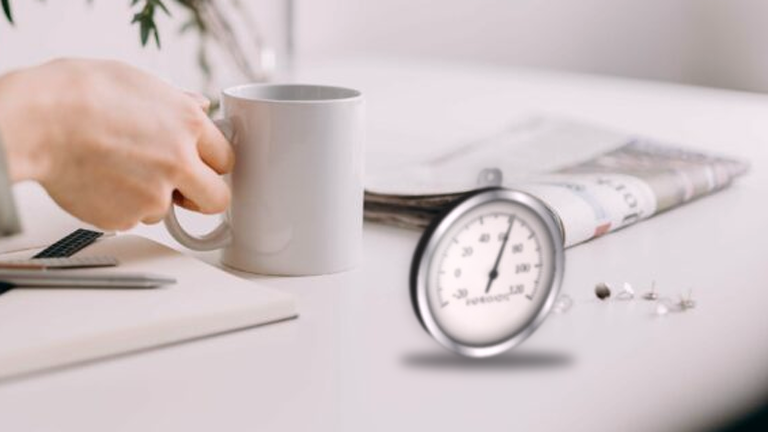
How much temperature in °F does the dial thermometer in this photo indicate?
60 °F
